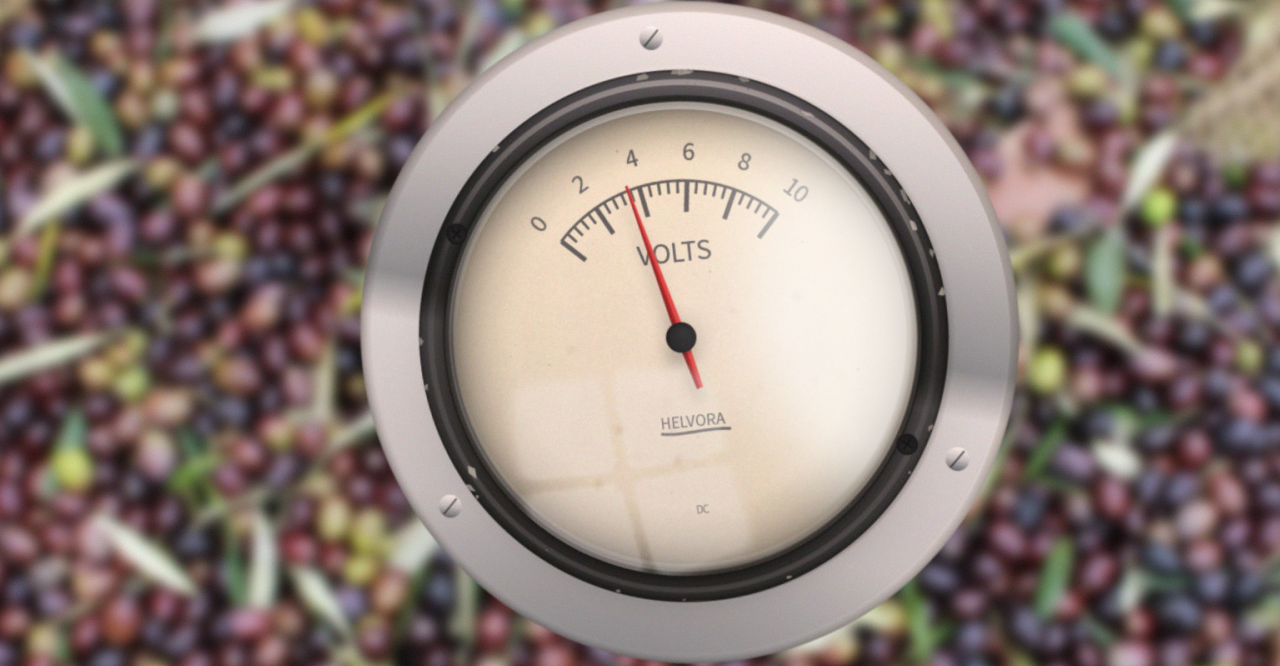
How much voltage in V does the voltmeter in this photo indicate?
3.6 V
